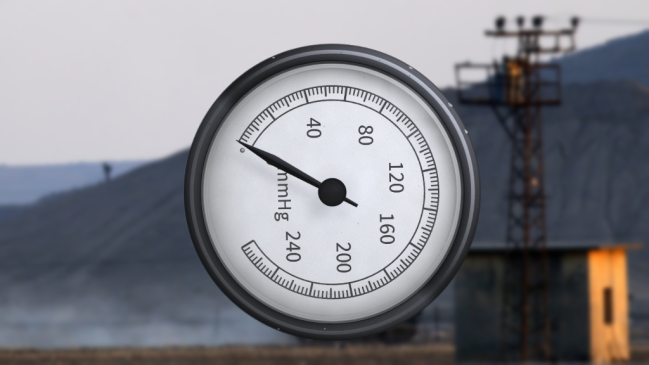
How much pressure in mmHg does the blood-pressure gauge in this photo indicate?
0 mmHg
